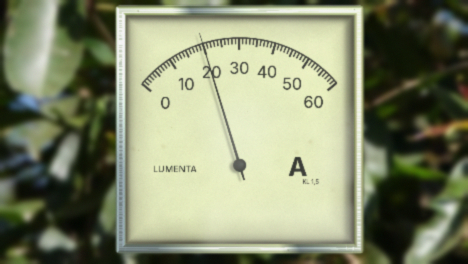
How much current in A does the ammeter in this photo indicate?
20 A
